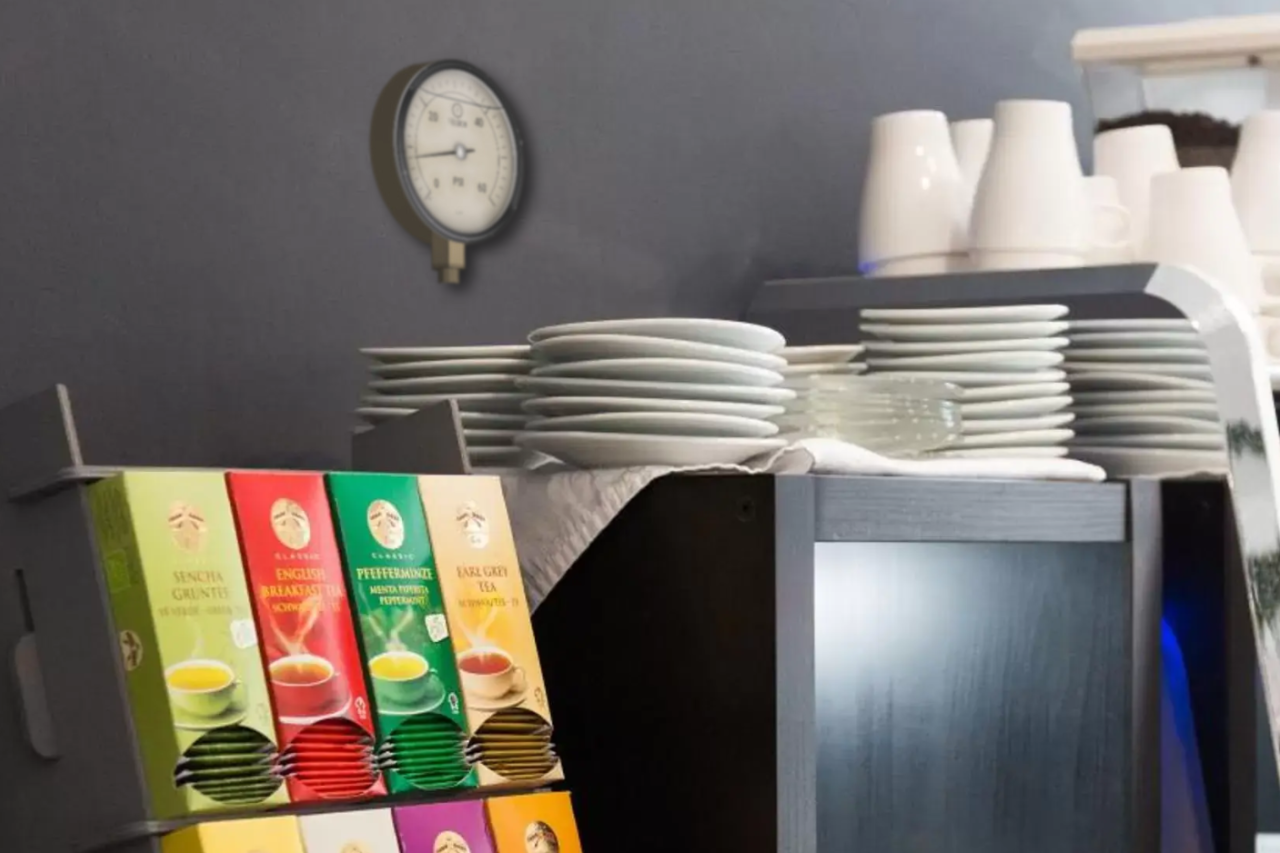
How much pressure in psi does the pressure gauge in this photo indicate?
8 psi
